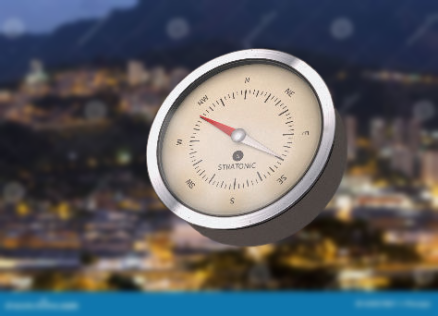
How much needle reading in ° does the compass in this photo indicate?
300 °
